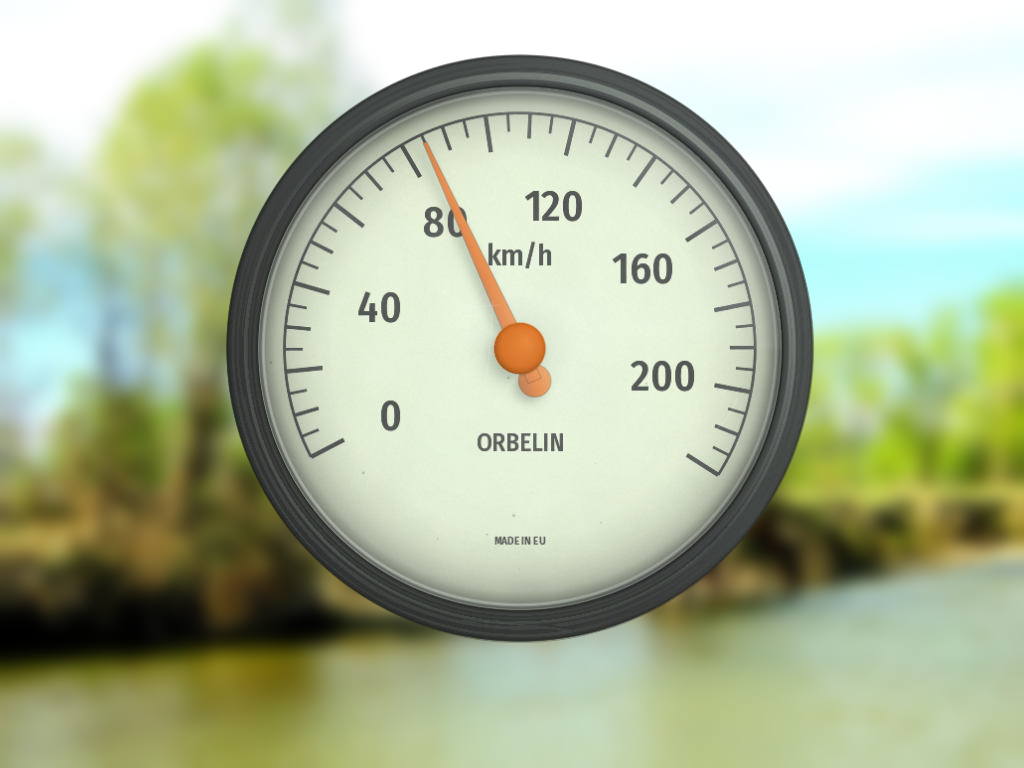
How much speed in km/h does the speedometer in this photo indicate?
85 km/h
